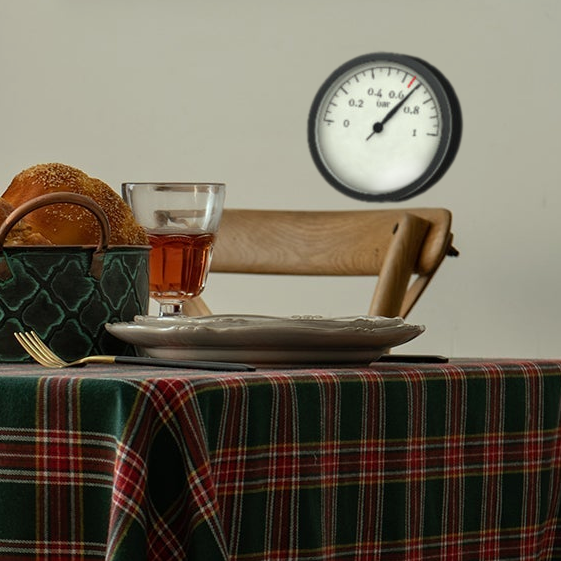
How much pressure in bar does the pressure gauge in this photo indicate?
0.7 bar
